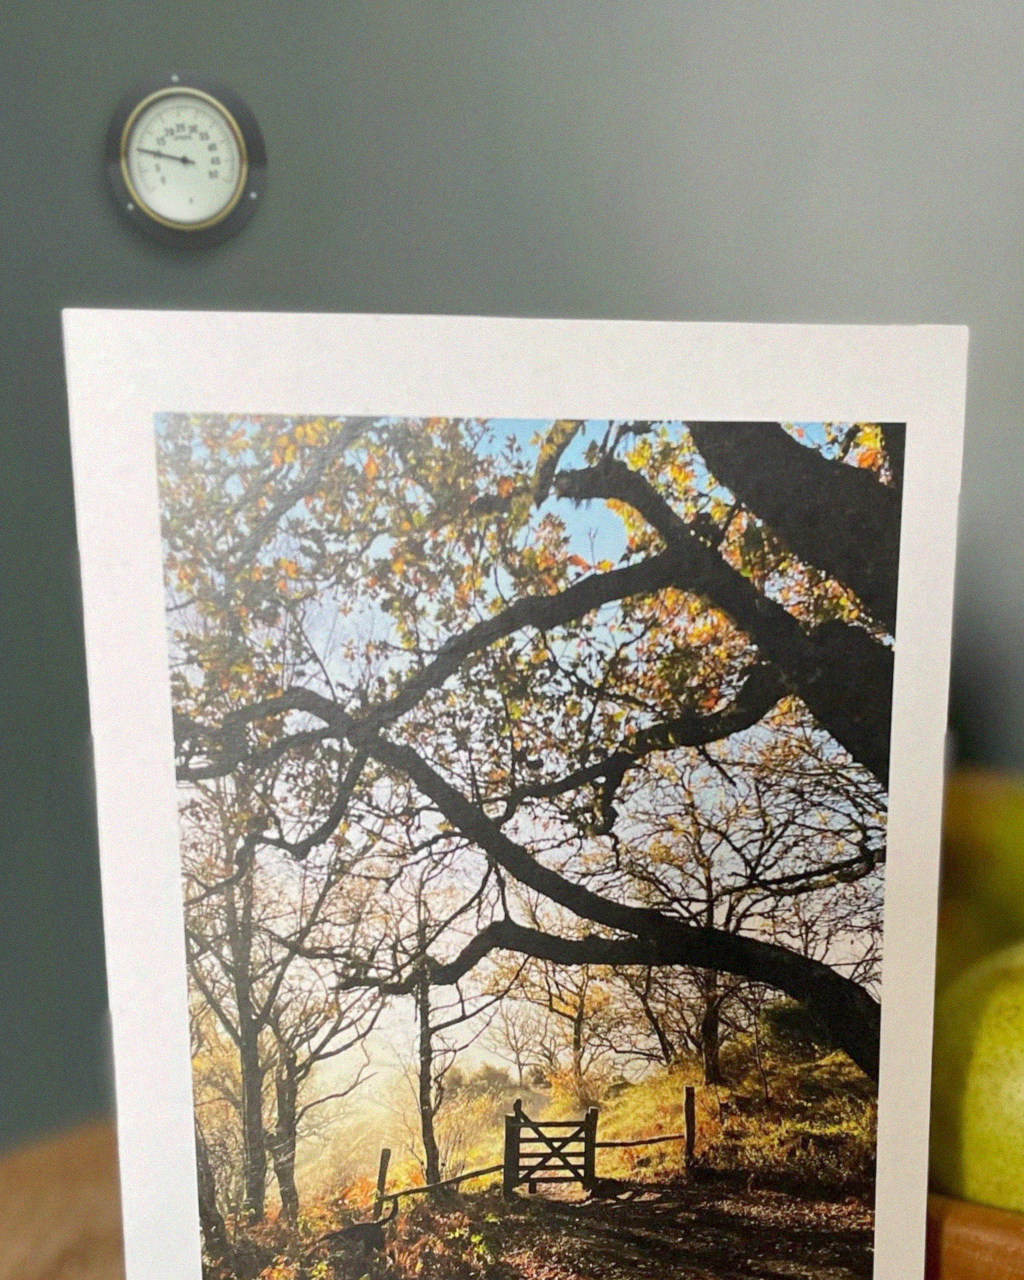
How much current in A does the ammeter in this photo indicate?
10 A
